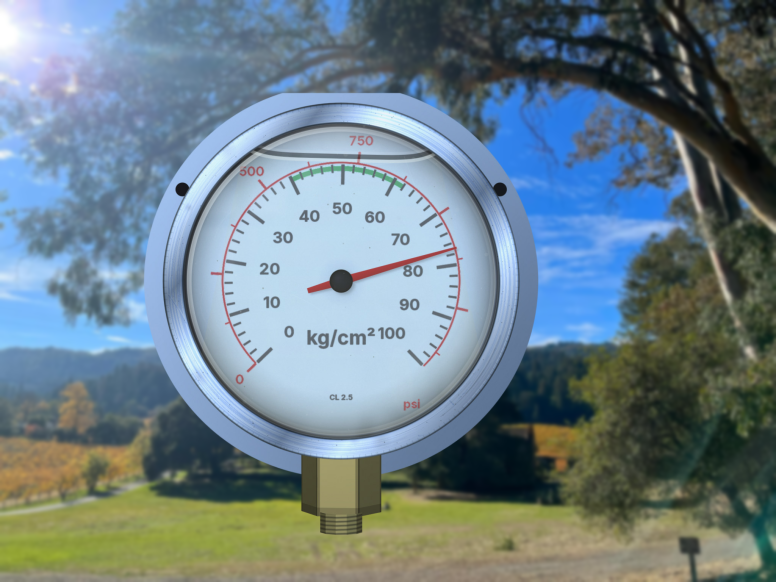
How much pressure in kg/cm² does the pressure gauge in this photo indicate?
77 kg/cm²
